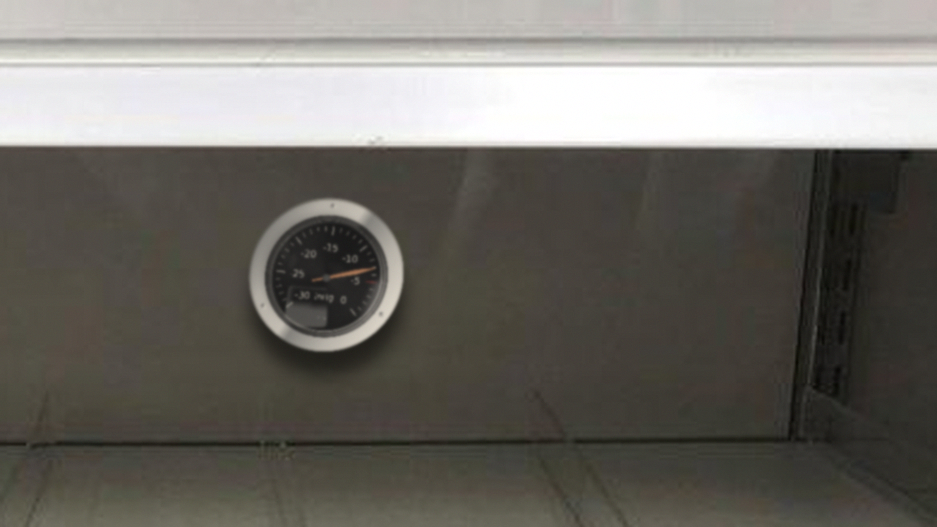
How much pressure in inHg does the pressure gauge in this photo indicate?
-7 inHg
